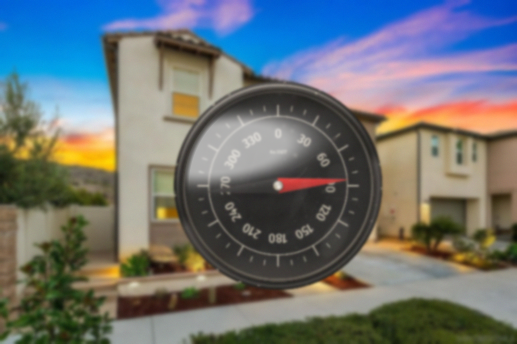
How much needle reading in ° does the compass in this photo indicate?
85 °
